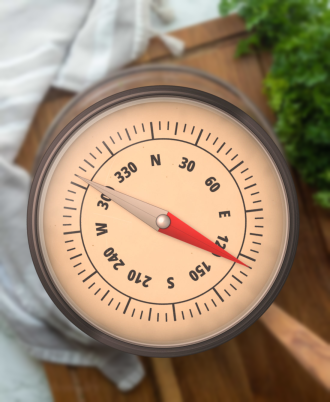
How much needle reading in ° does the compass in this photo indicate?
125 °
